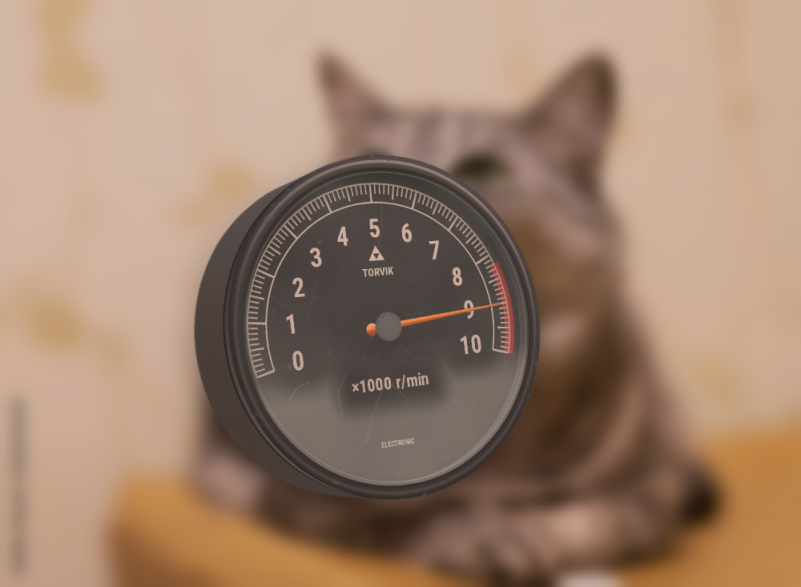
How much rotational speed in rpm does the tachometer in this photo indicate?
9000 rpm
